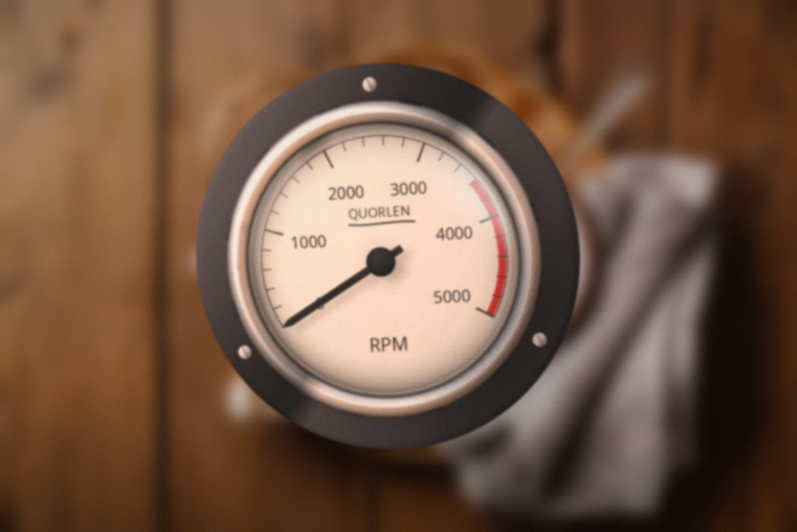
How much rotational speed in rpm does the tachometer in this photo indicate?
0 rpm
